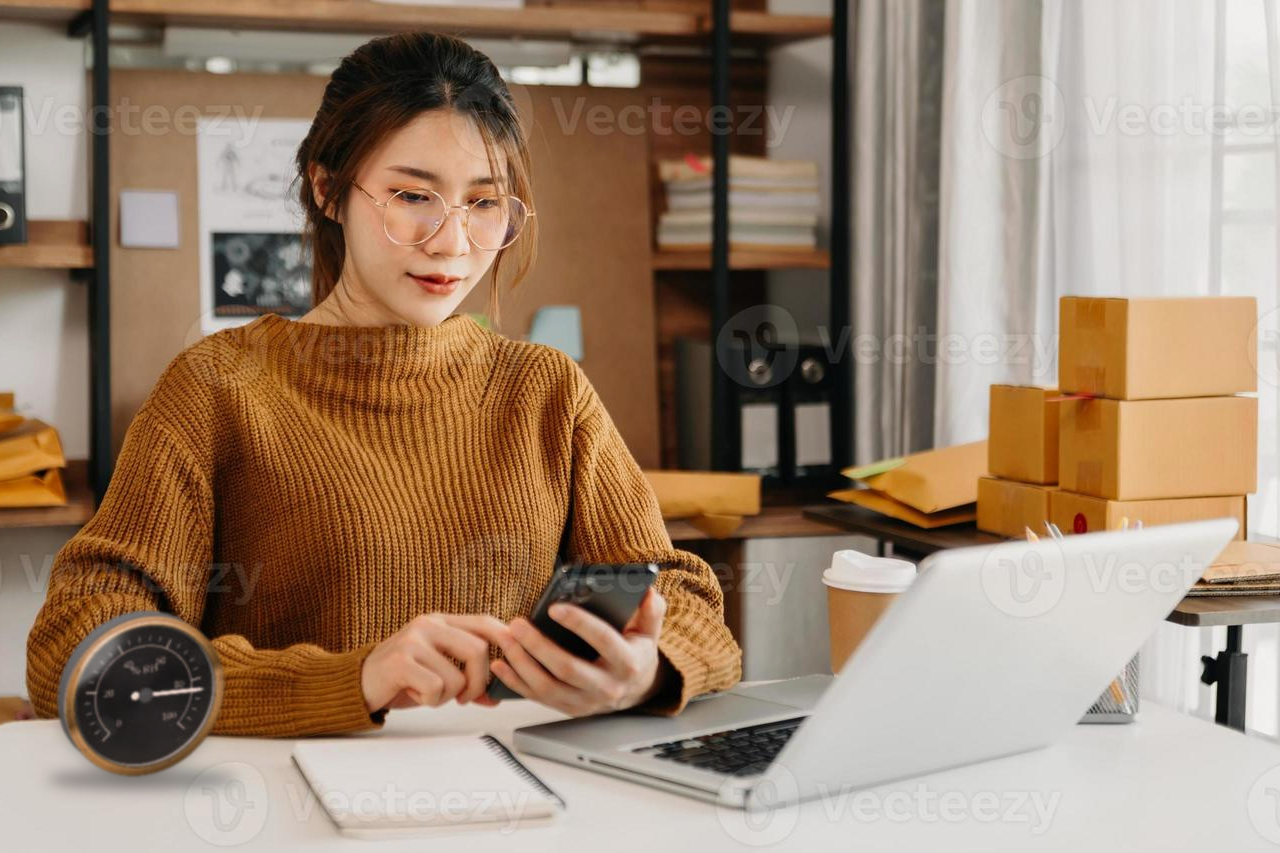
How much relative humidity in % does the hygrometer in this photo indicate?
84 %
